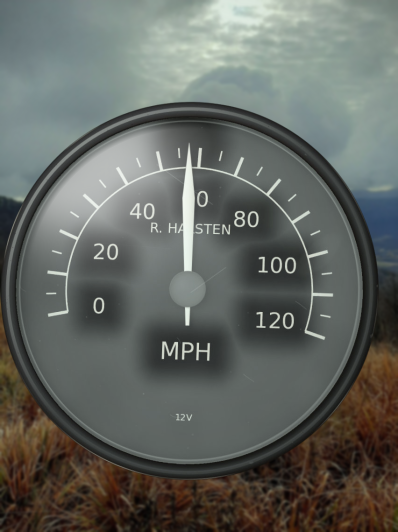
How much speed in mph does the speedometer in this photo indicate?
57.5 mph
